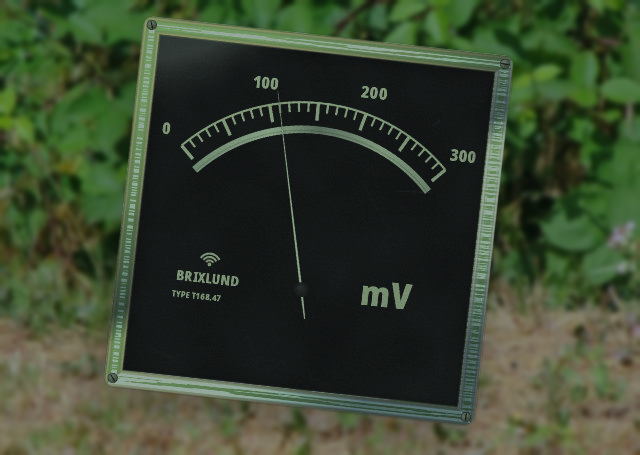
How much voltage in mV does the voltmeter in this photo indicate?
110 mV
